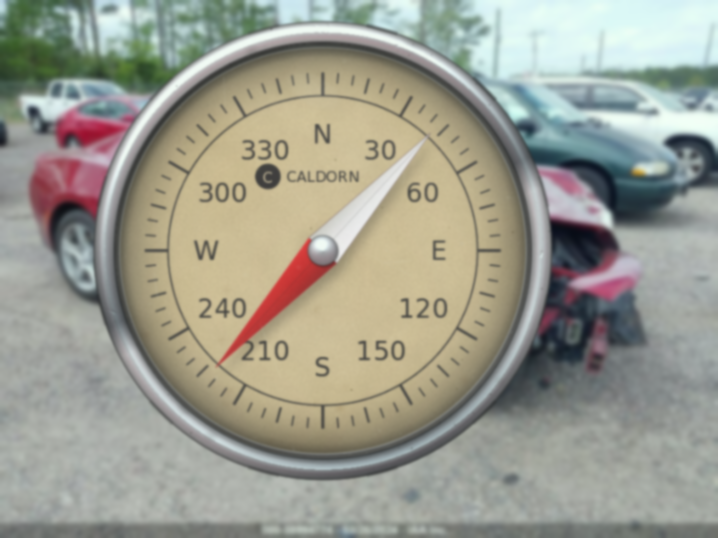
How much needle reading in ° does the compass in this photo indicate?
222.5 °
